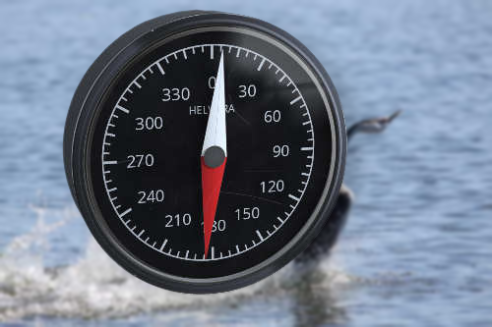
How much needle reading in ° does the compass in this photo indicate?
185 °
